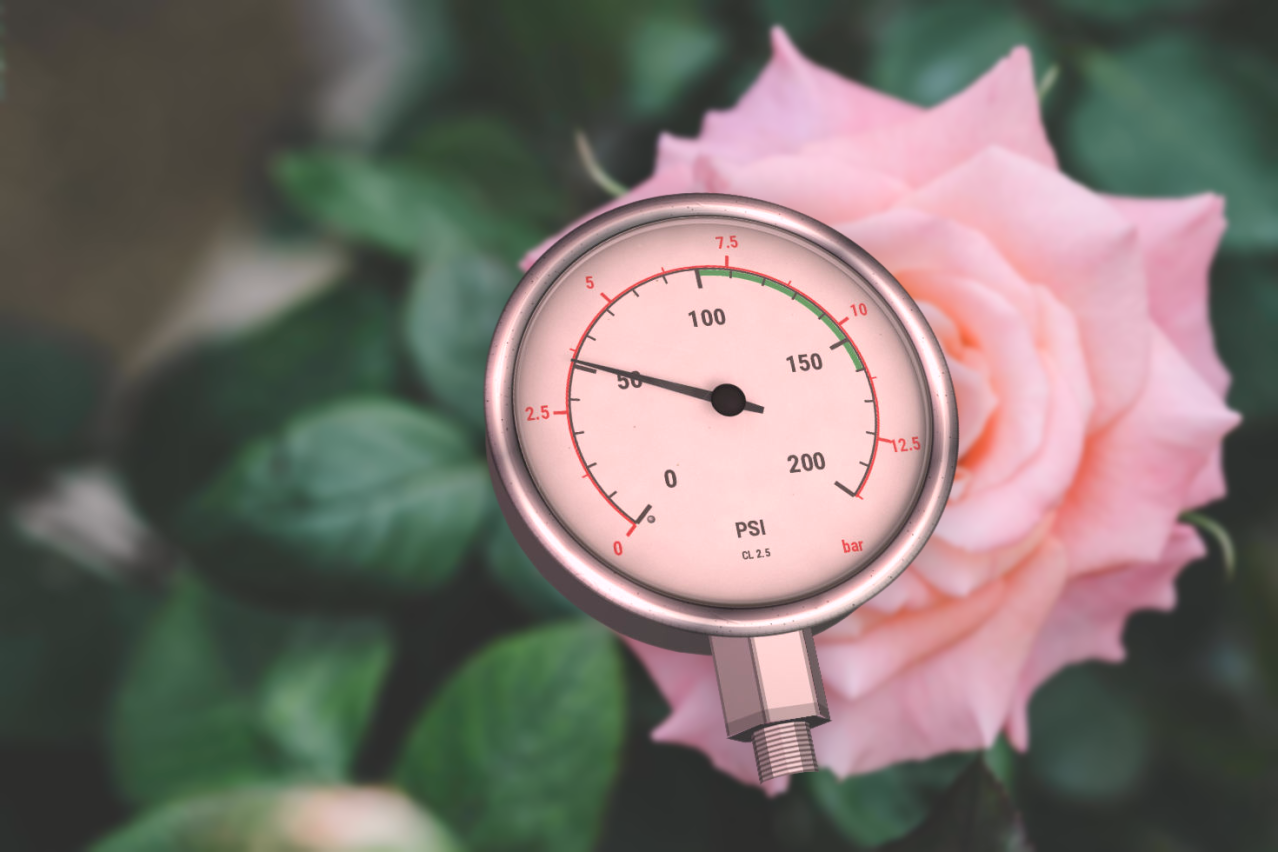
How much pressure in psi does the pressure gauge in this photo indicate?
50 psi
